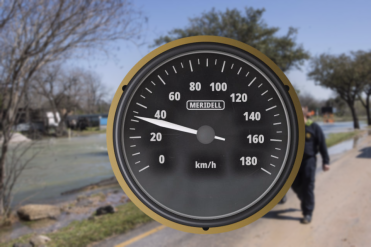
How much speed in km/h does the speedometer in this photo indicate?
32.5 km/h
